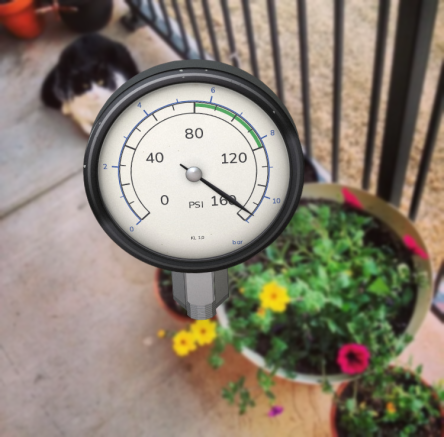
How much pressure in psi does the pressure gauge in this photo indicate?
155 psi
